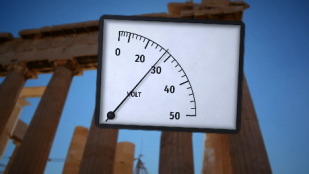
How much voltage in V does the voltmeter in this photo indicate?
28 V
